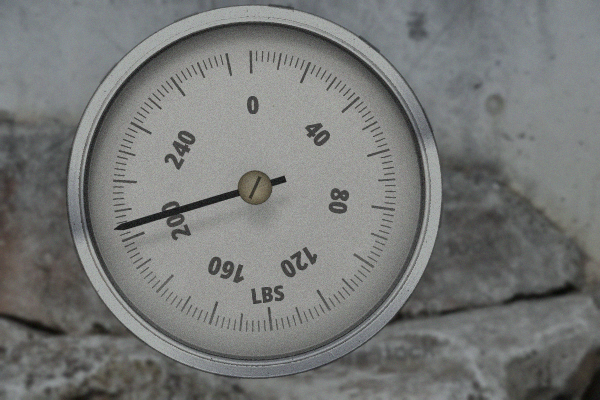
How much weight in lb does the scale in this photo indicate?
204 lb
